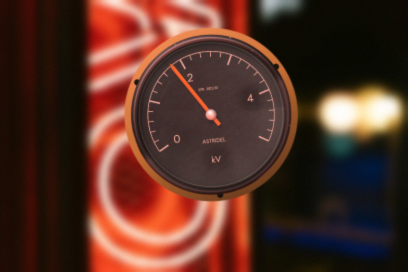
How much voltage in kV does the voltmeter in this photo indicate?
1.8 kV
